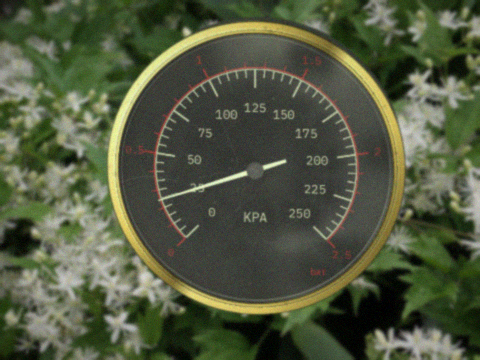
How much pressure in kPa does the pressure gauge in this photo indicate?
25 kPa
